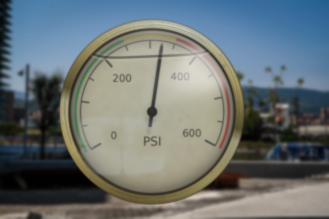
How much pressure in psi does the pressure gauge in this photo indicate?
325 psi
